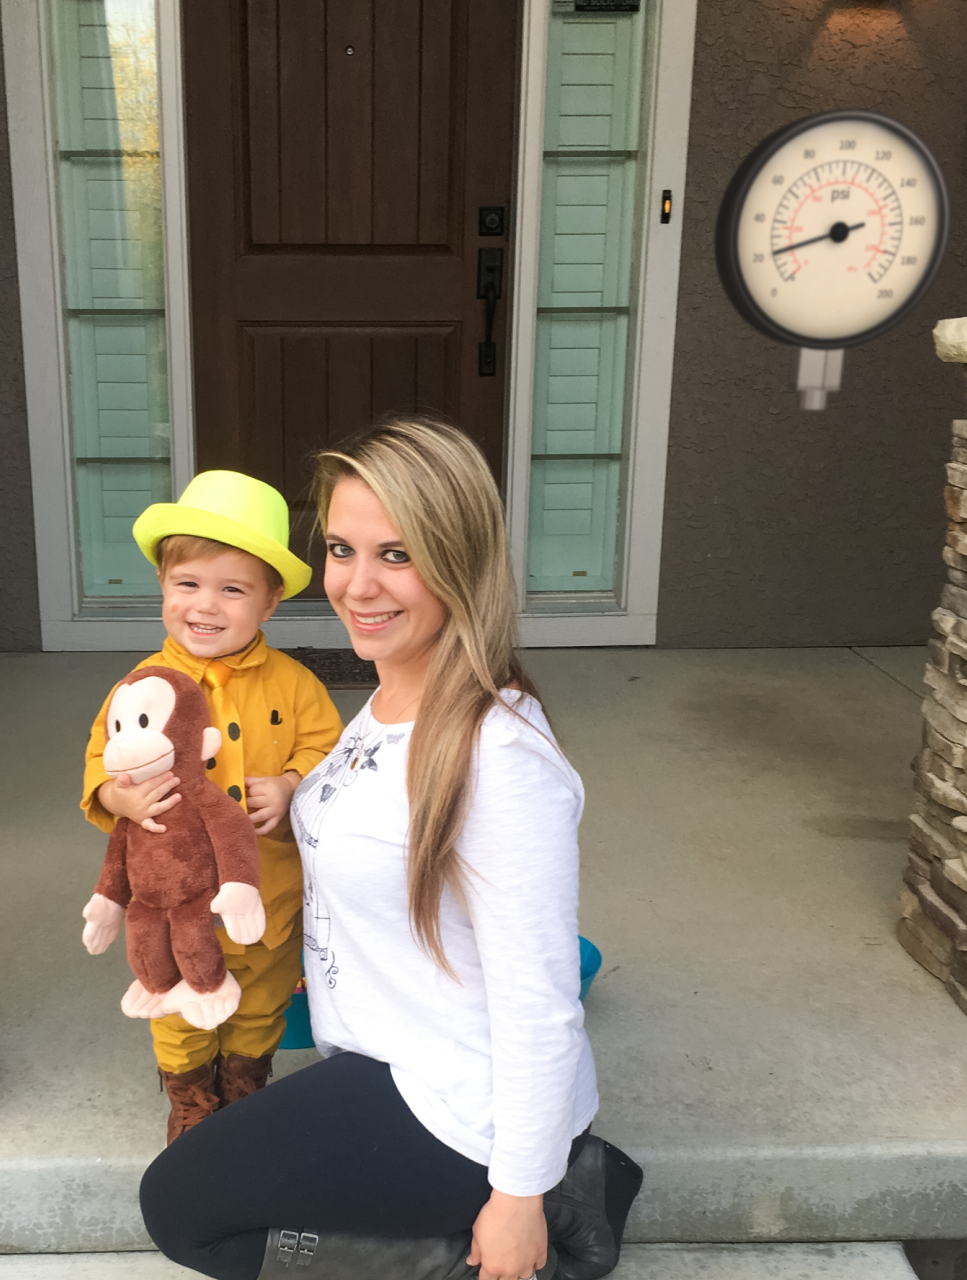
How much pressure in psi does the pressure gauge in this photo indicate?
20 psi
